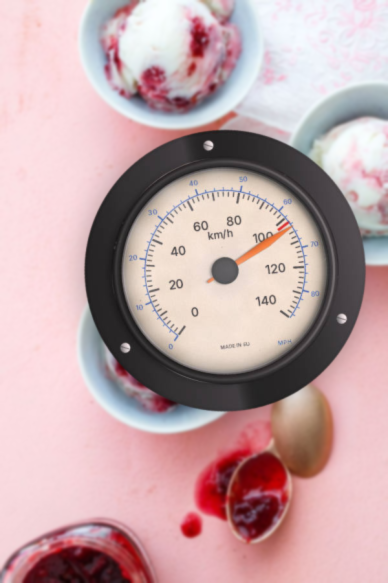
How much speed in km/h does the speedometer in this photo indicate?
104 km/h
